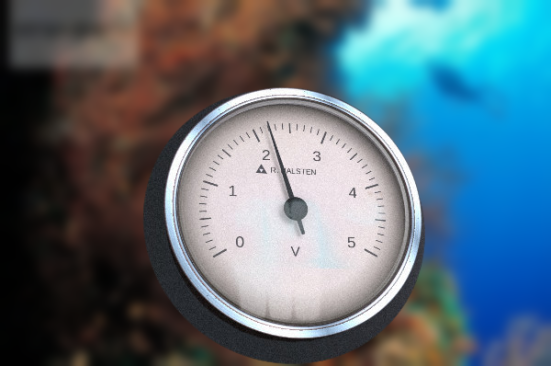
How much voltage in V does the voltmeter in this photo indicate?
2.2 V
